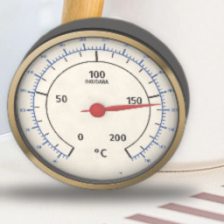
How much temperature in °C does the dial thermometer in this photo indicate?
155 °C
